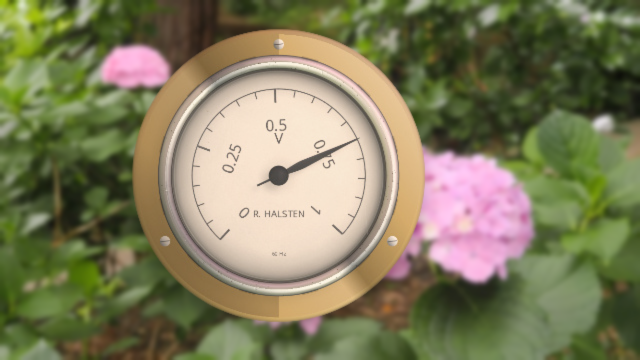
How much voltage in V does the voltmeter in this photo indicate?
0.75 V
